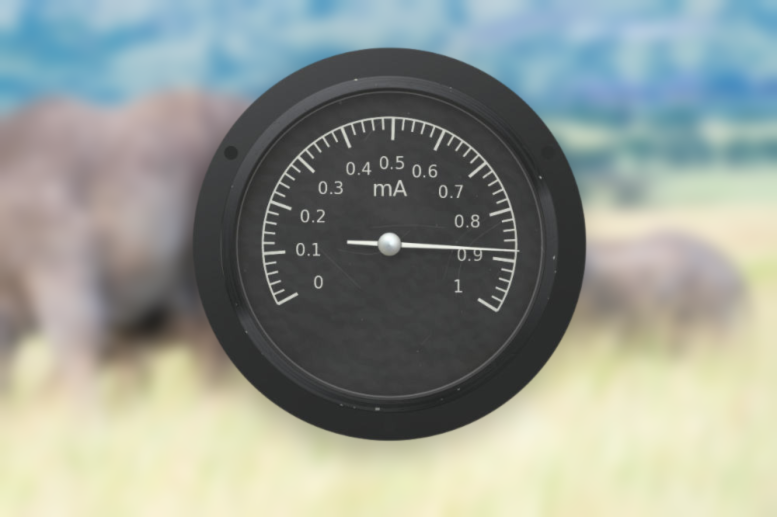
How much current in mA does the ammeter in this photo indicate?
0.88 mA
